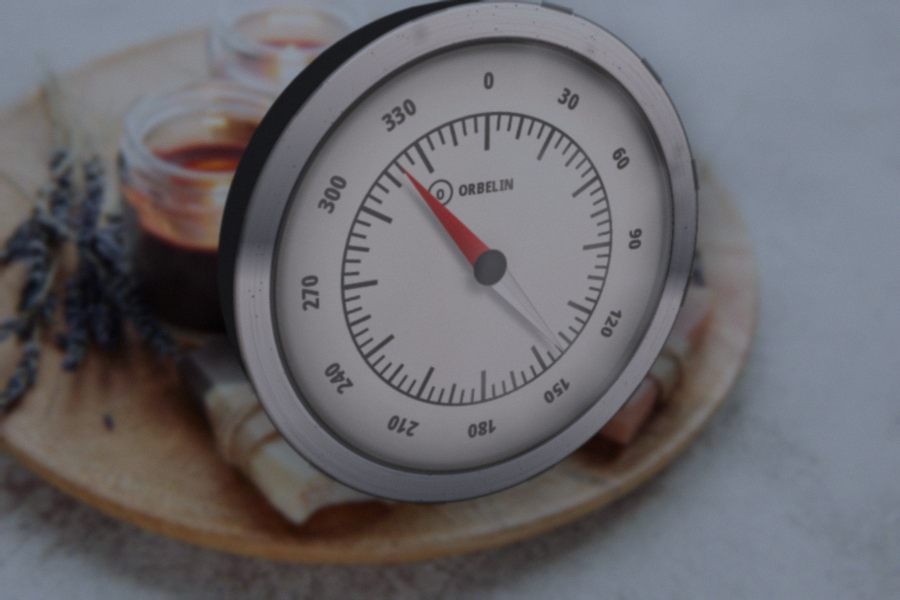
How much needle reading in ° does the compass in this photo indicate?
320 °
